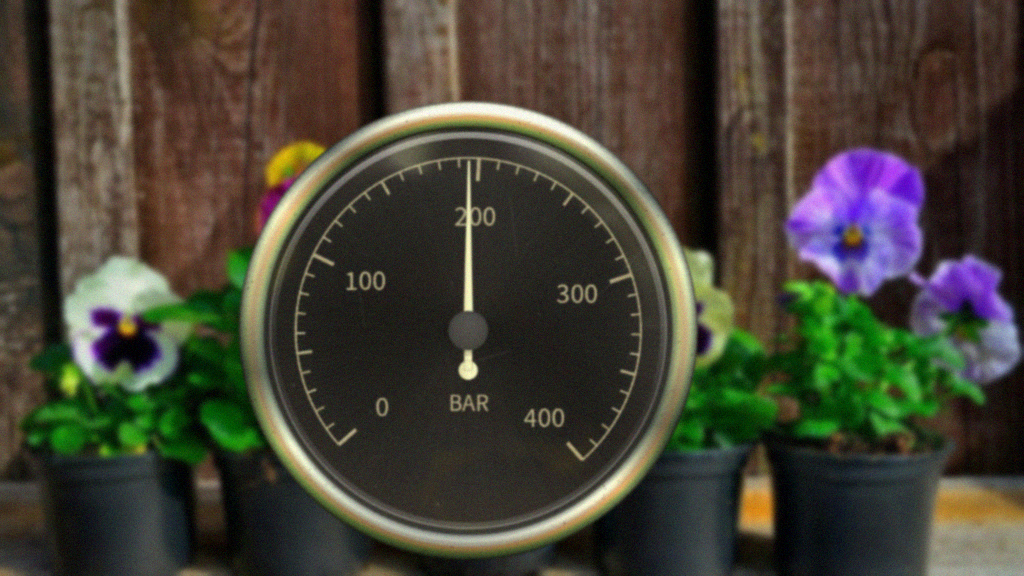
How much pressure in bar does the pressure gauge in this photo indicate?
195 bar
